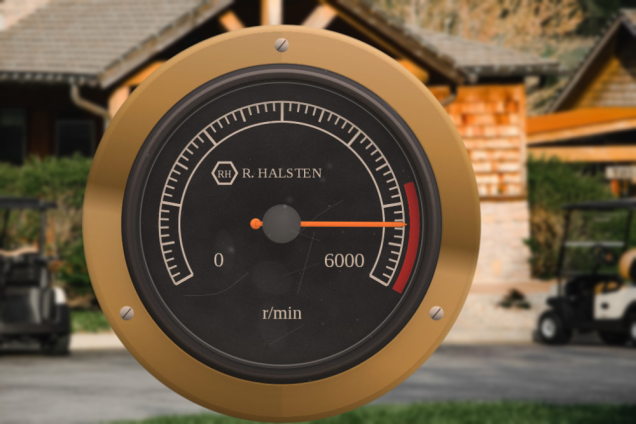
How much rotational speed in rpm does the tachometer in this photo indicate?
5250 rpm
